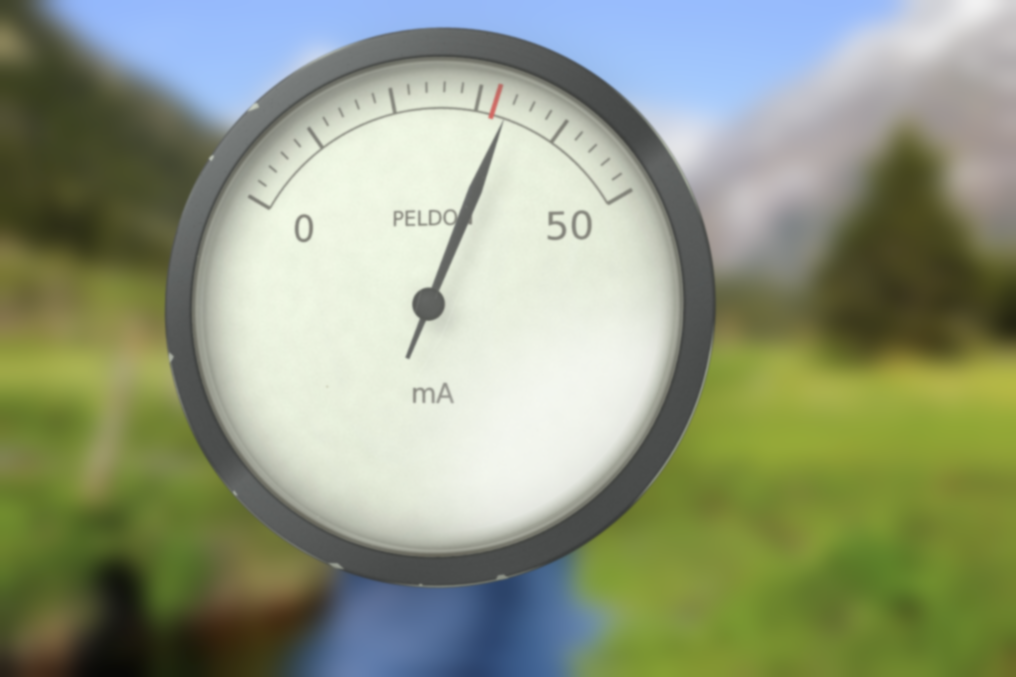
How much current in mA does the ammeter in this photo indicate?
34 mA
